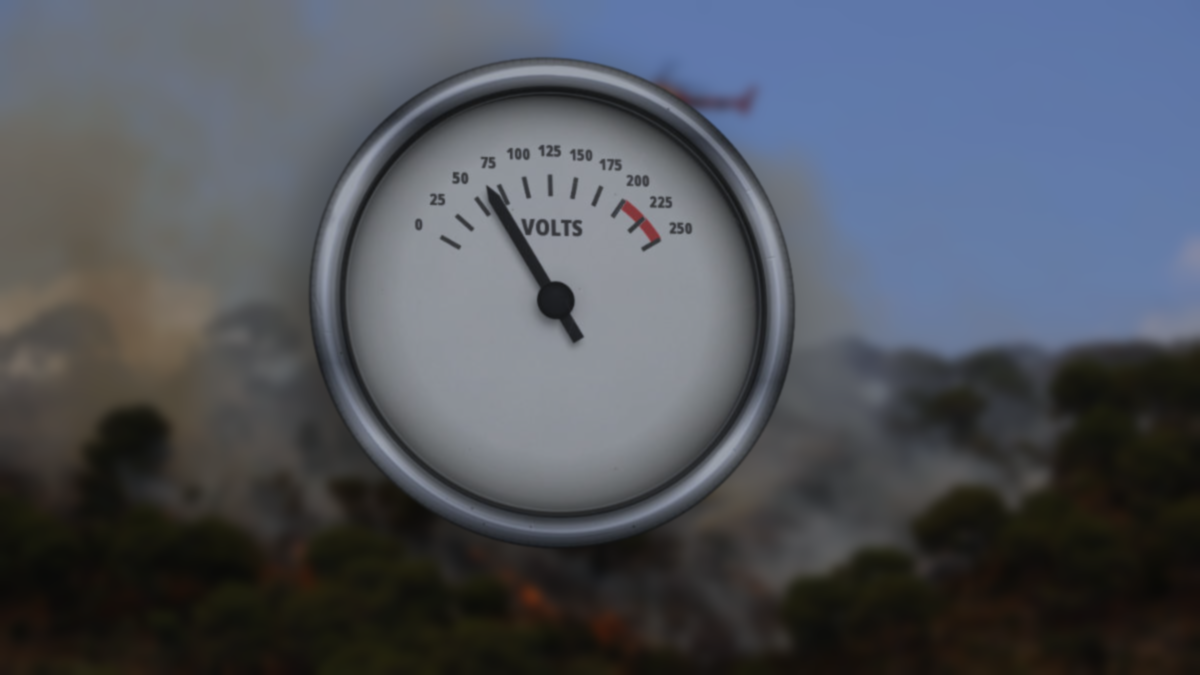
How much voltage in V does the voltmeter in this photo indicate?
62.5 V
